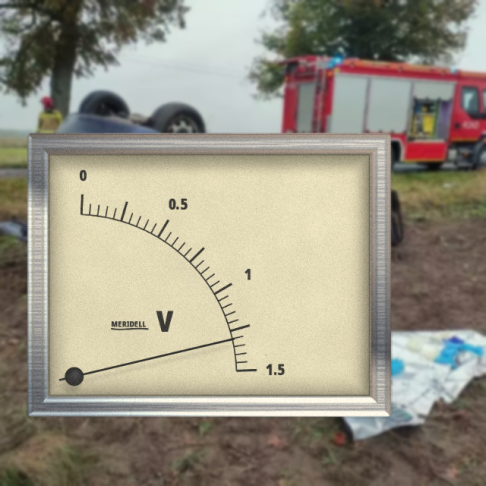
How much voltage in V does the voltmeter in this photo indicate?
1.3 V
